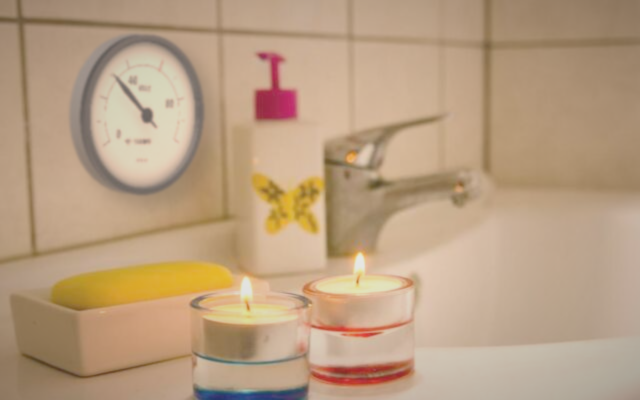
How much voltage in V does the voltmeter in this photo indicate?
30 V
